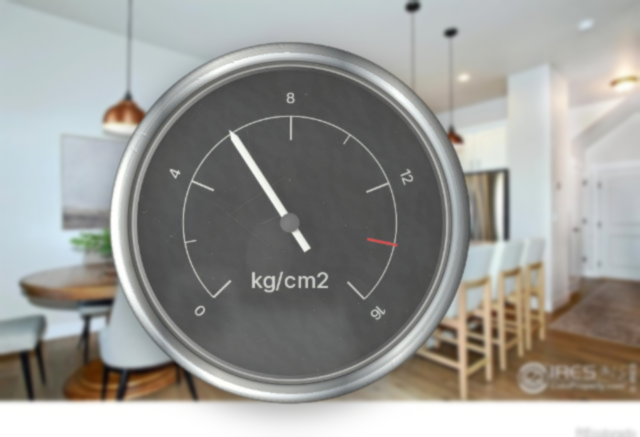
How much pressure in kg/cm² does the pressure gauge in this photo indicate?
6 kg/cm²
